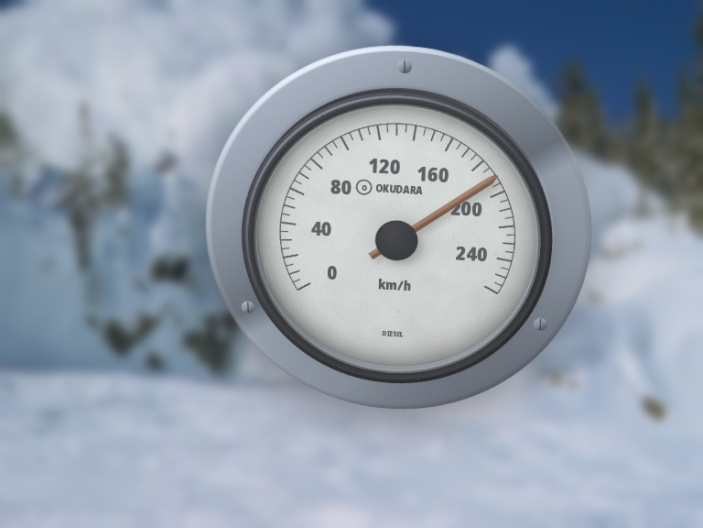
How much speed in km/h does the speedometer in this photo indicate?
190 km/h
